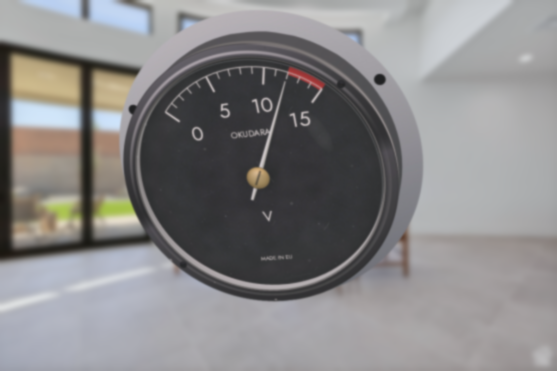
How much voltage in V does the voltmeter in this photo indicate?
12 V
